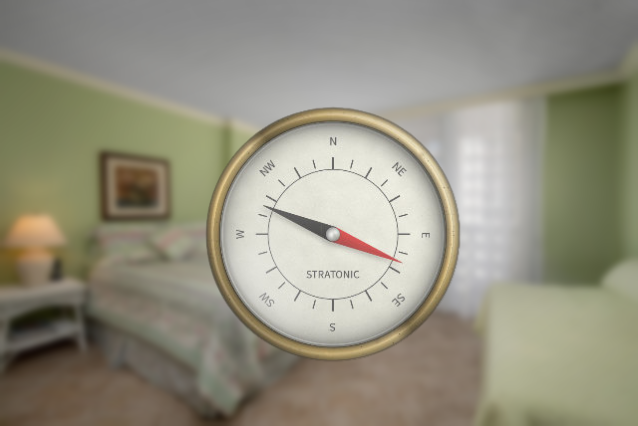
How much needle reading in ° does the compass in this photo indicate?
112.5 °
